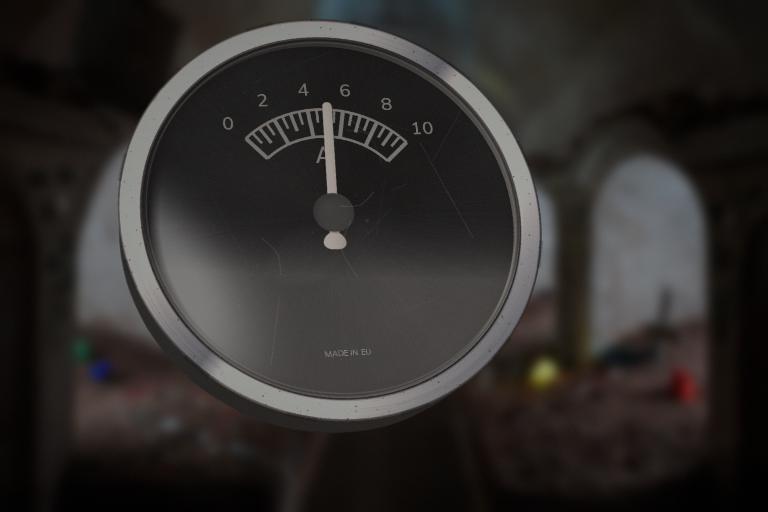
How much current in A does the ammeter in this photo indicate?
5 A
